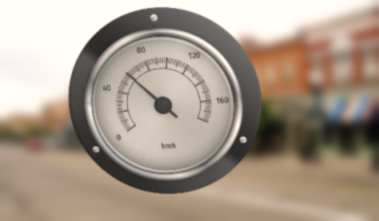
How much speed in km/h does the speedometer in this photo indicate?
60 km/h
